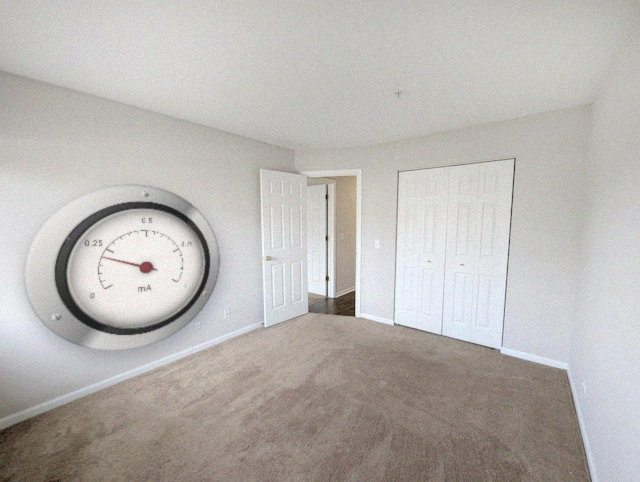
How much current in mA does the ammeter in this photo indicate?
0.2 mA
